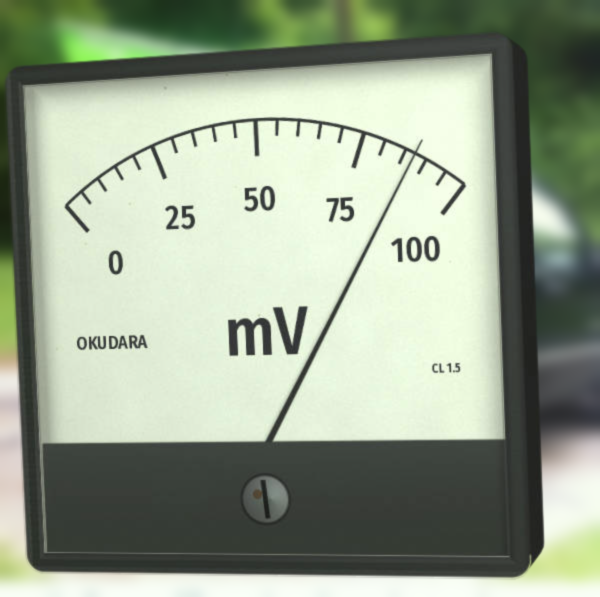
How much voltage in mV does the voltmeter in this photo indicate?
87.5 mV
